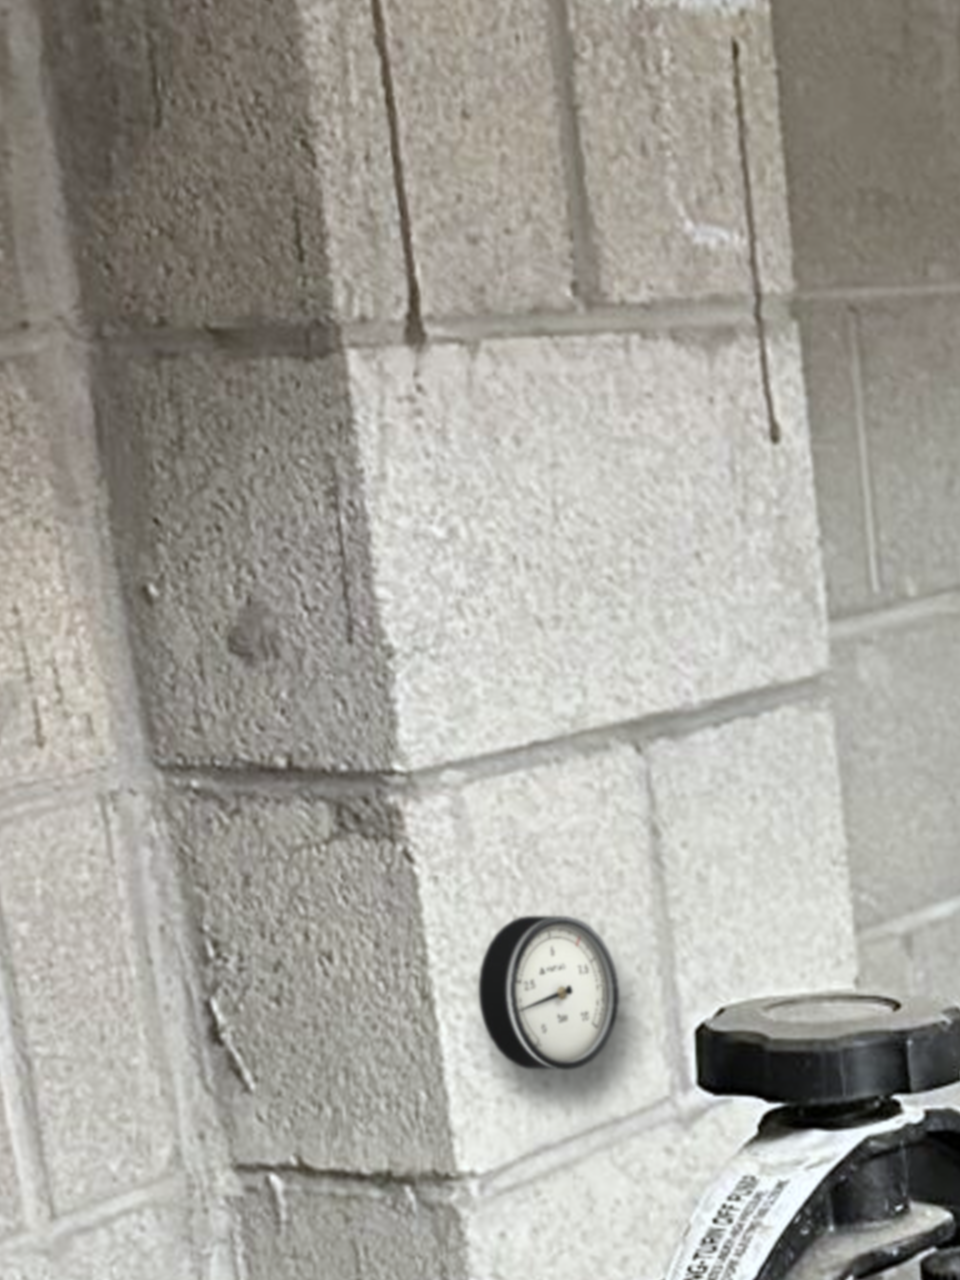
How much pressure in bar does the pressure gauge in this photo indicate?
1.5 bar
